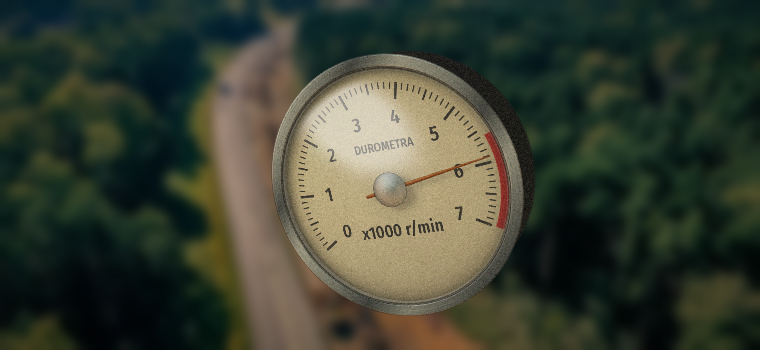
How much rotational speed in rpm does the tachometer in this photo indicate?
5900 rpm
